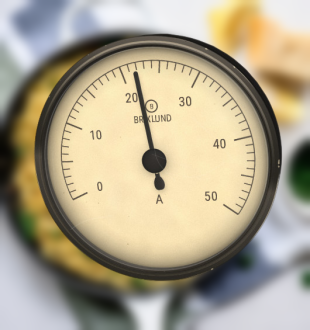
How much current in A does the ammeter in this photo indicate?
22 A
